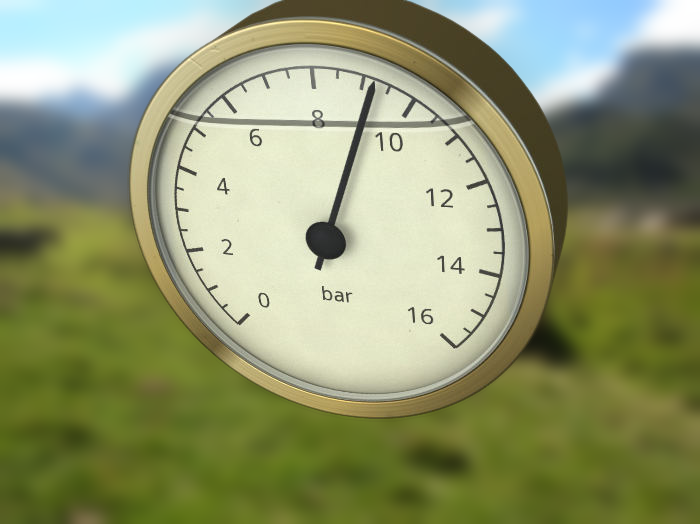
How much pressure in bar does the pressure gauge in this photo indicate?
9.25 bar
